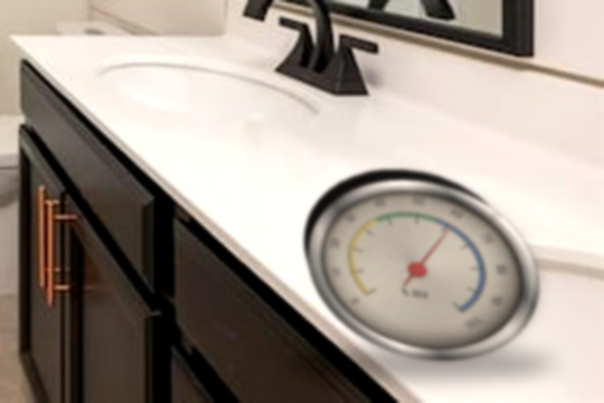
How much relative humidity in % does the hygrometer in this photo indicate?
60 %
